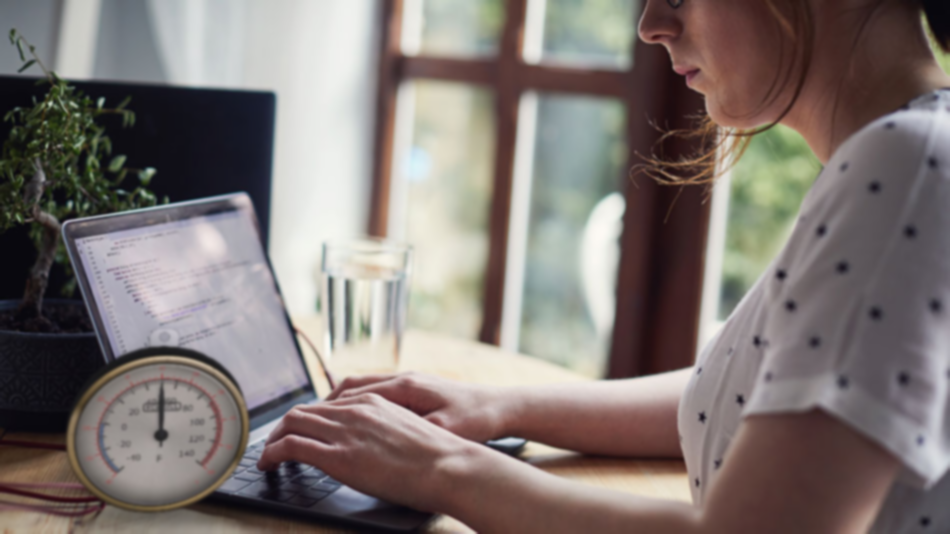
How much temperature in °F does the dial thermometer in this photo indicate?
50 °F
